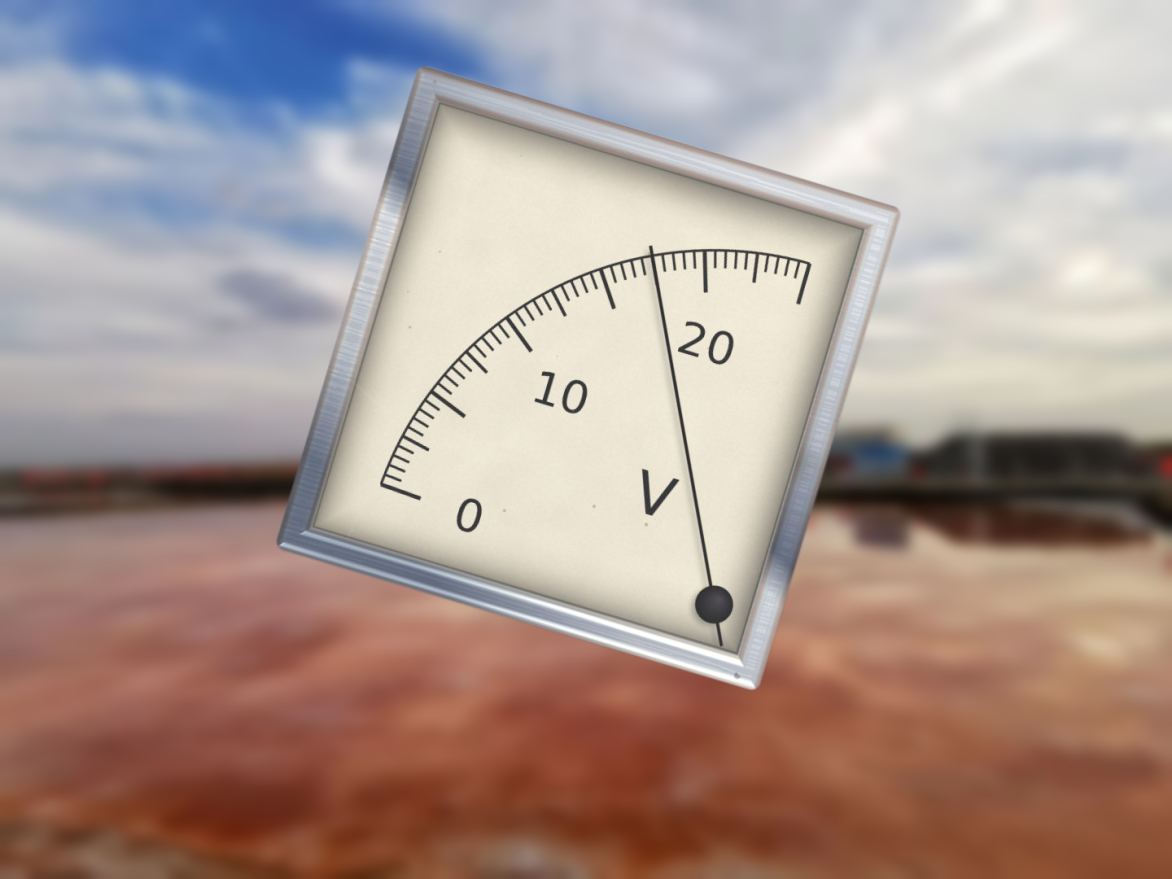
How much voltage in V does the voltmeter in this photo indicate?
17.5 V
